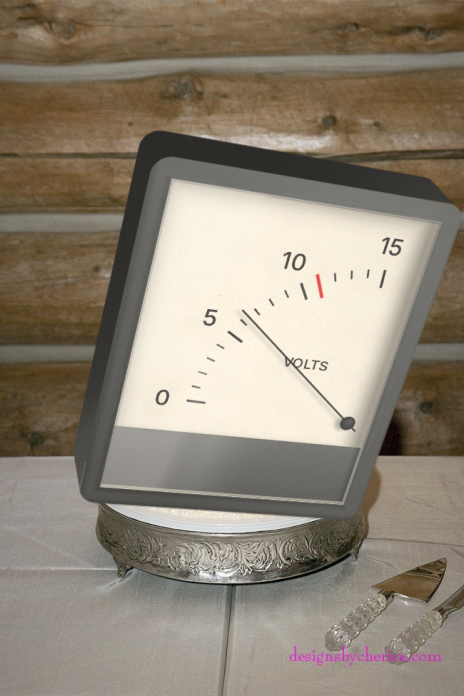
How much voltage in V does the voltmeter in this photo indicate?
6.5 V
